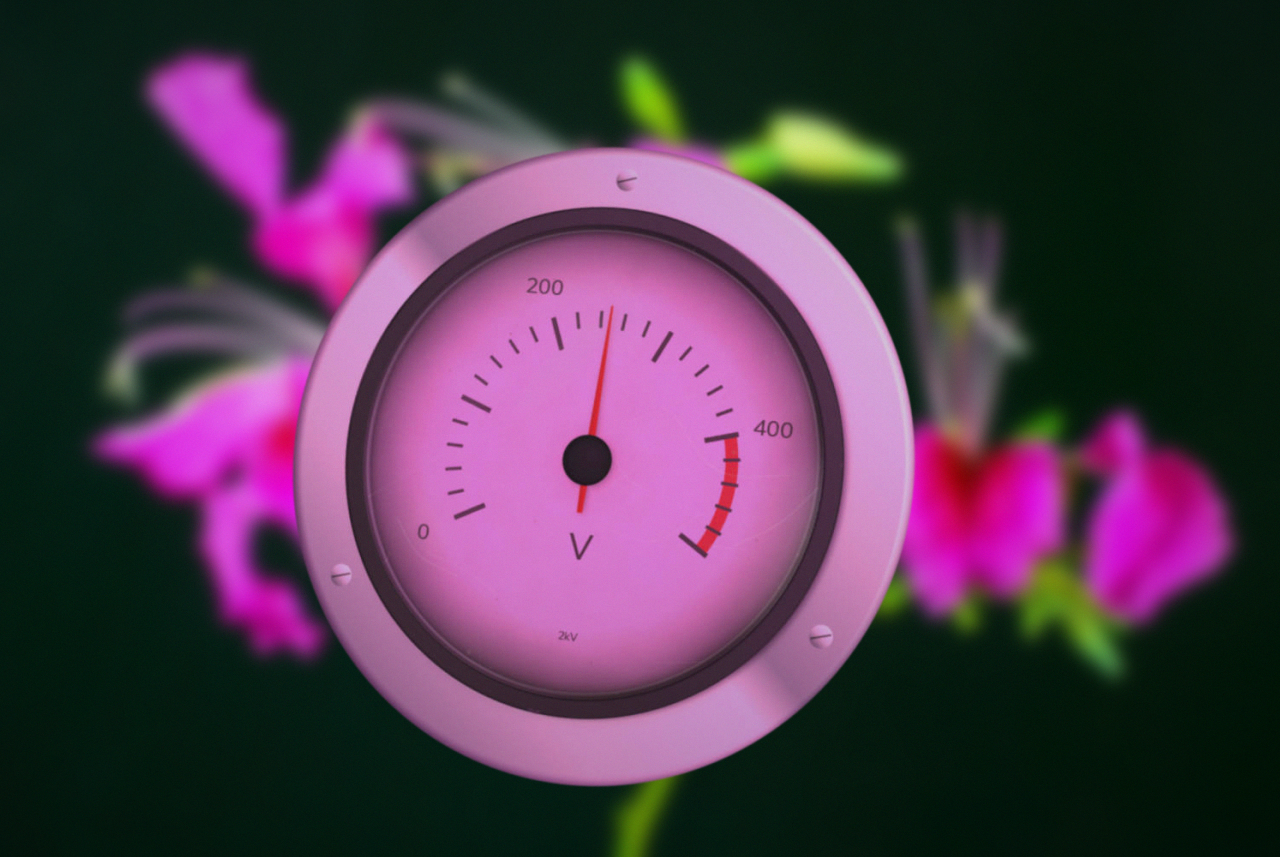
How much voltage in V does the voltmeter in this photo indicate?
250 V
